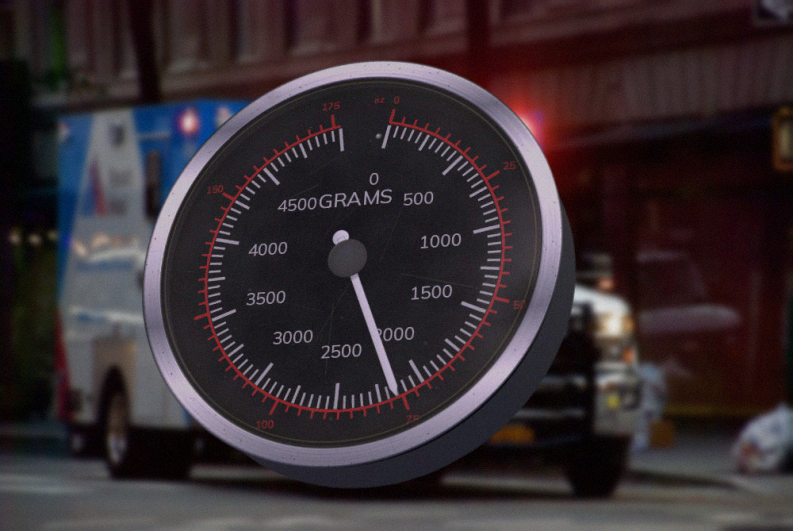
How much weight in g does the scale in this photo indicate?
2150 g
